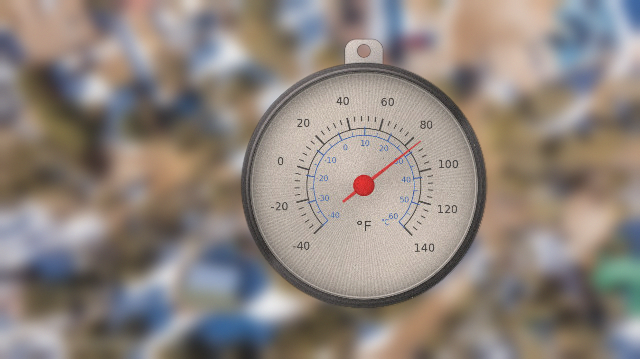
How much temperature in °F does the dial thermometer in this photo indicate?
84 °F
